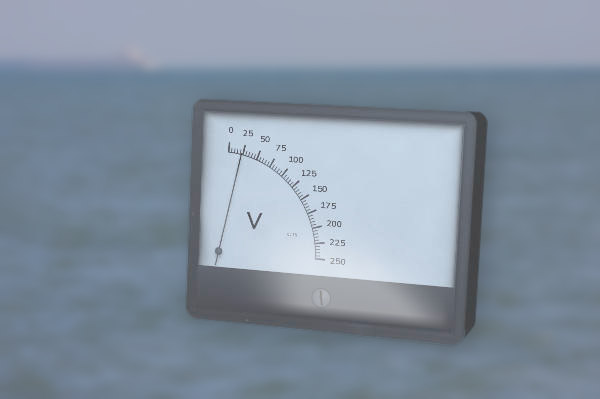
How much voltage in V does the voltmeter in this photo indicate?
25 V
